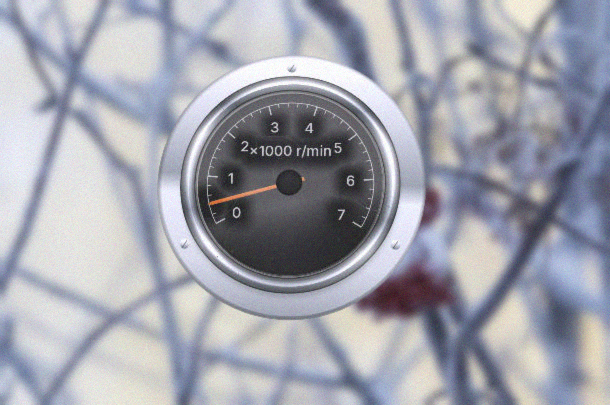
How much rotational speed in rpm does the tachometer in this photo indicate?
400 rpm
